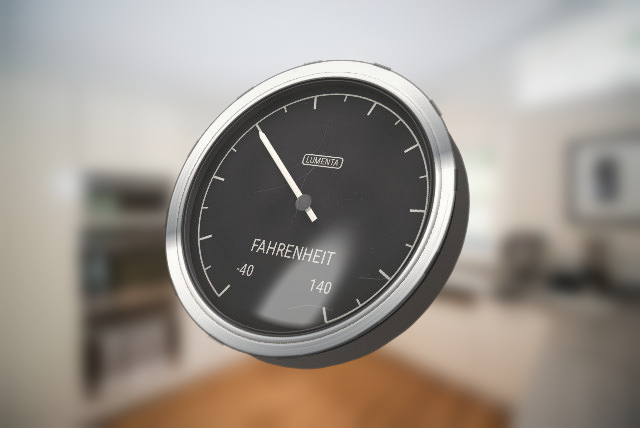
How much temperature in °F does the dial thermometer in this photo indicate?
20 °F
